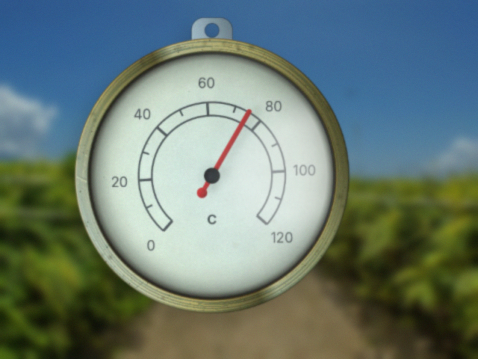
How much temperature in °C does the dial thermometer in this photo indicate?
75 °C
